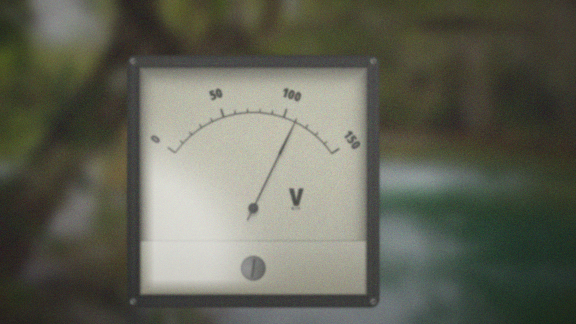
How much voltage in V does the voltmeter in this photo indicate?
110 V
